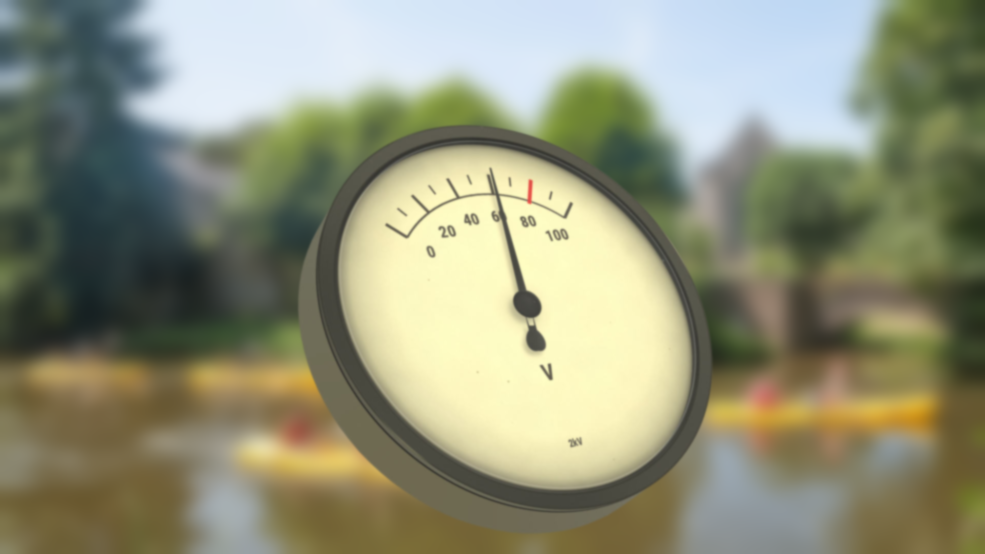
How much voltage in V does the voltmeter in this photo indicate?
60 V
